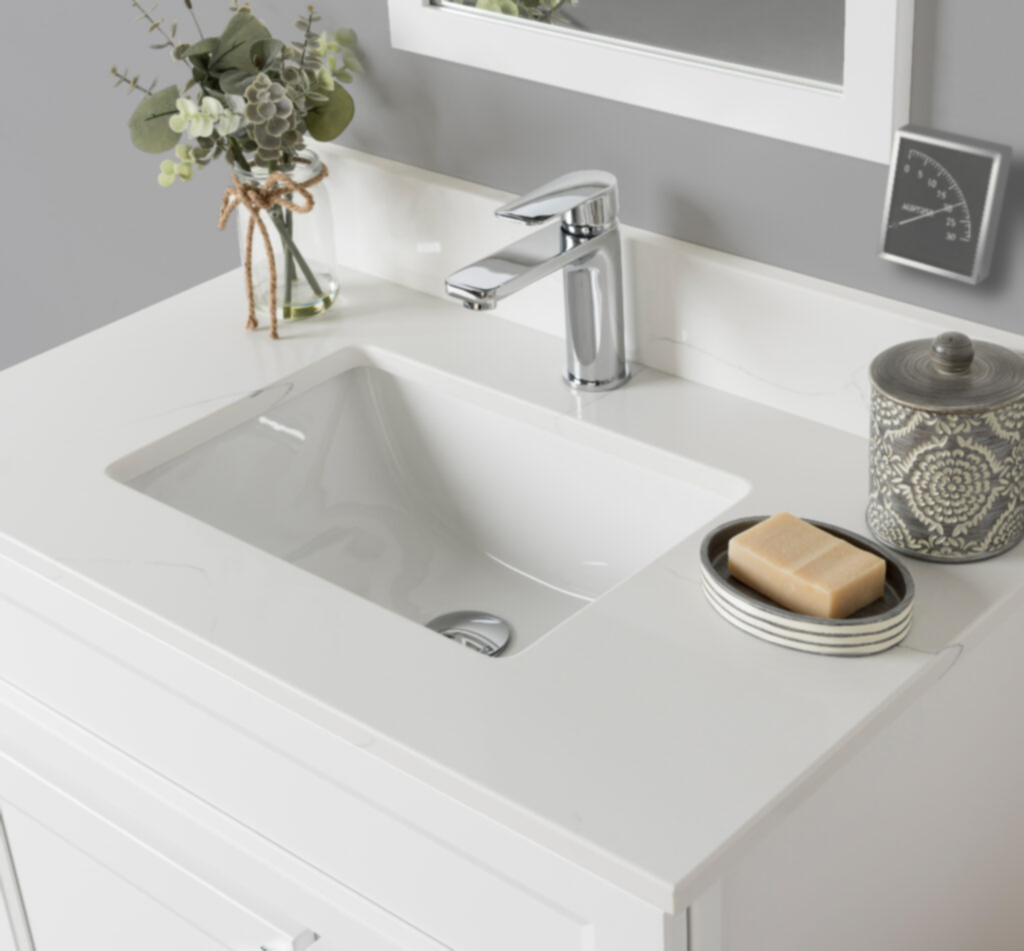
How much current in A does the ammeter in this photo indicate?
20 A
